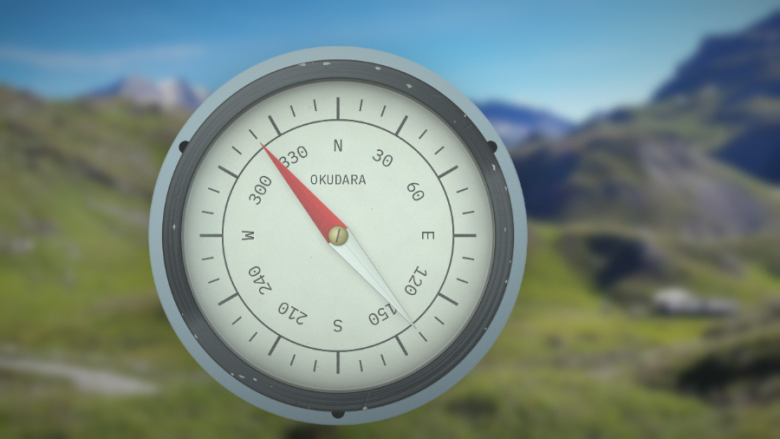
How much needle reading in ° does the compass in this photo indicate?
320 °
